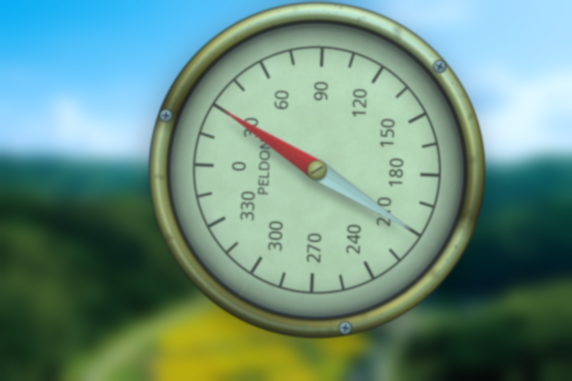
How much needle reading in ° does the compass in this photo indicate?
30 °
